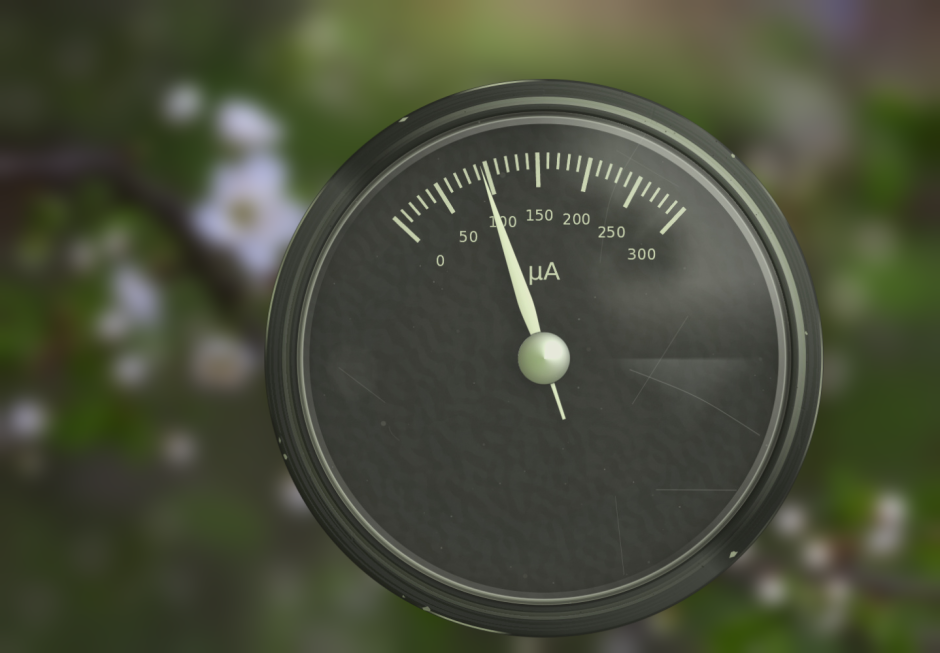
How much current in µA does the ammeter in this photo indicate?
95 µA
